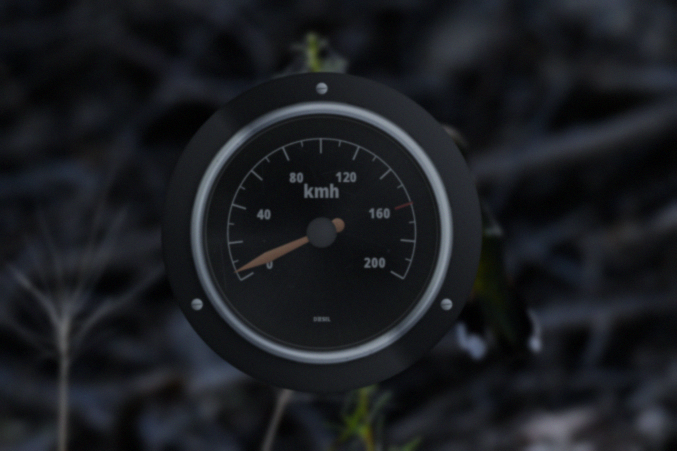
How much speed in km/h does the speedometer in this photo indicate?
5 km/h
